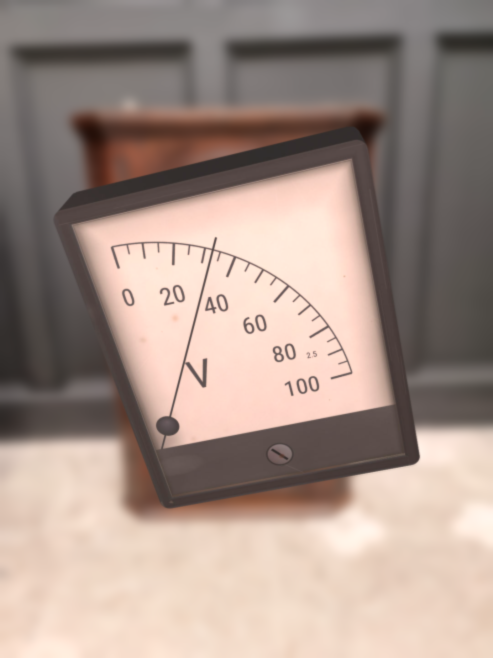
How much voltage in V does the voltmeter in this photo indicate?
32.5 V
